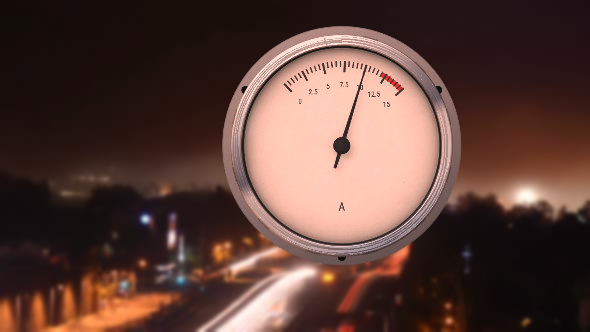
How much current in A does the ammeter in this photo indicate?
10 A
